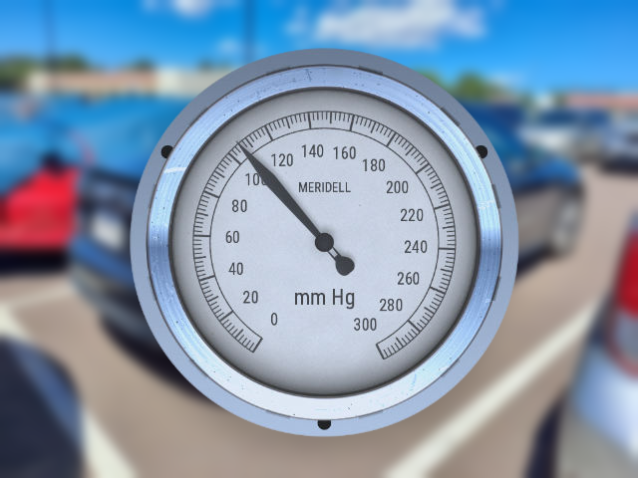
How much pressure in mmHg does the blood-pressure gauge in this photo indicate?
106 mmHg
